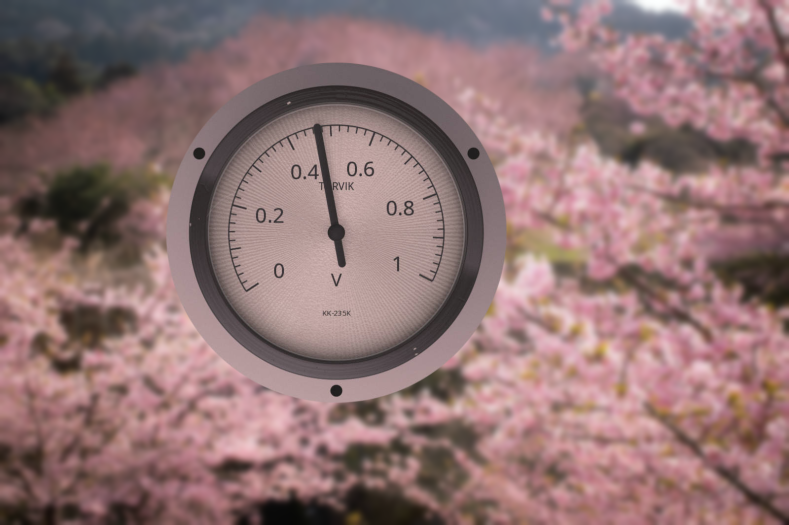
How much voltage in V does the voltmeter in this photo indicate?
0.47 V
